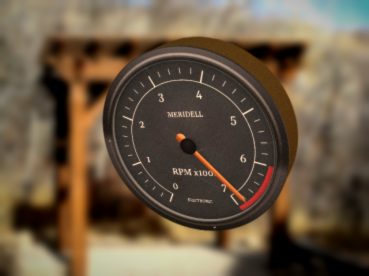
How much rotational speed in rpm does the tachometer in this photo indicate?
6800 rpm
